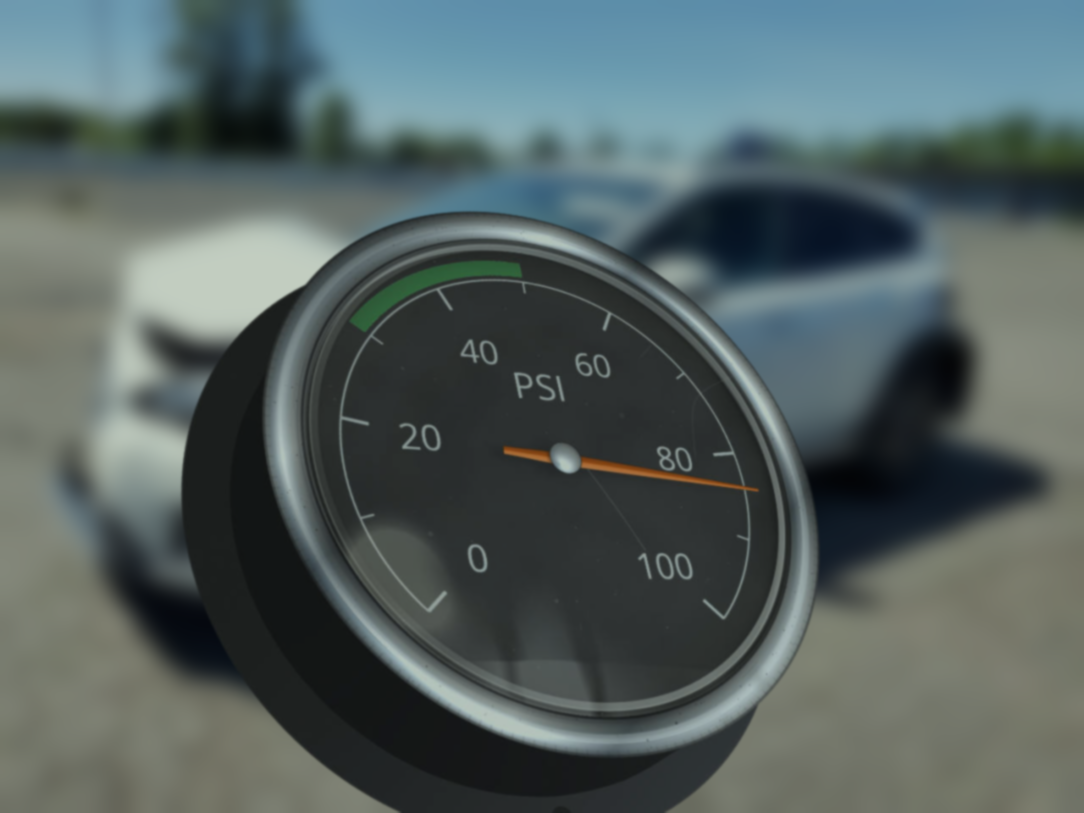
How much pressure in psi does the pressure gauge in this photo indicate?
85 psi
